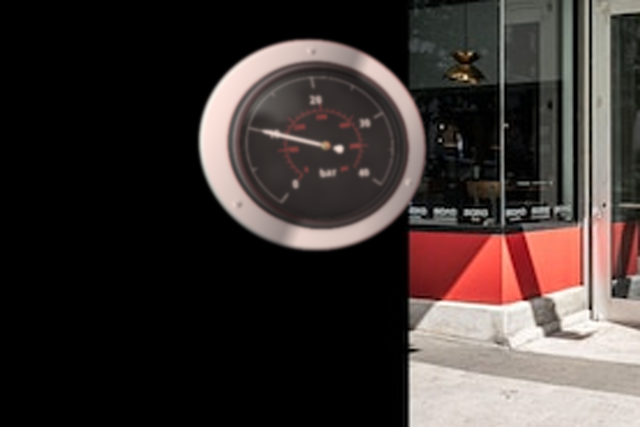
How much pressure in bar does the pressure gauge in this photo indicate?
10 bar
